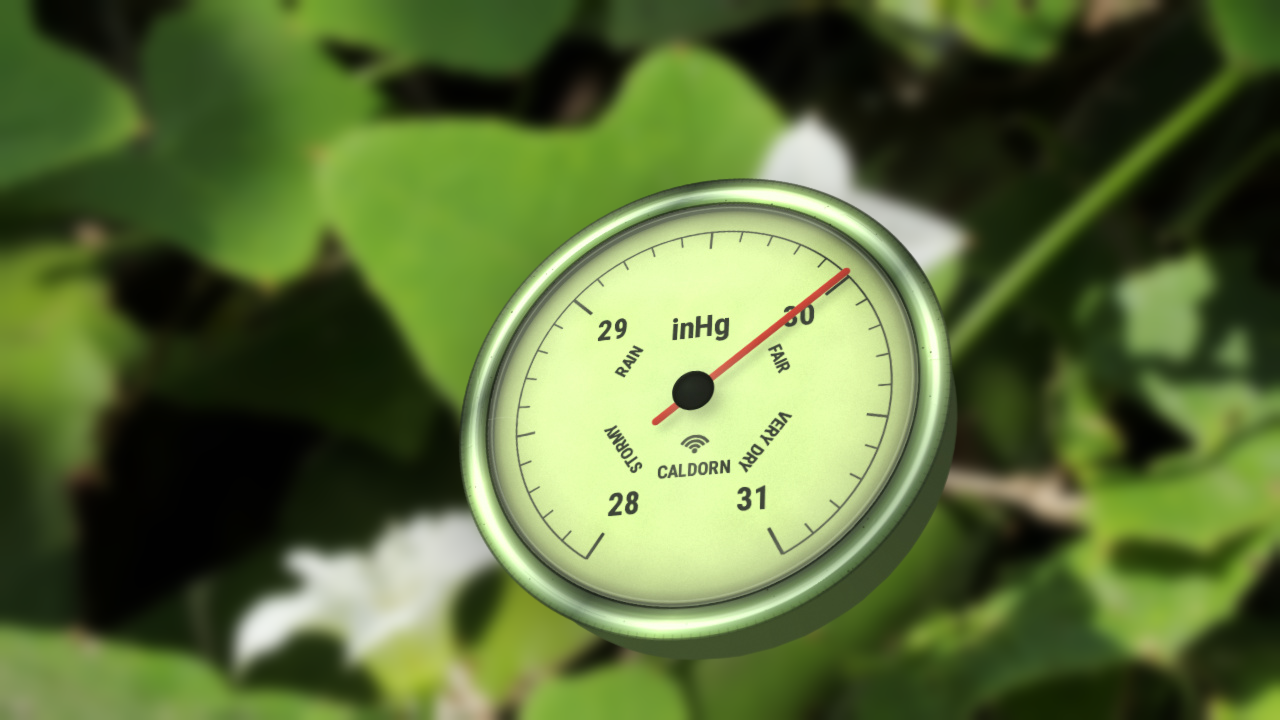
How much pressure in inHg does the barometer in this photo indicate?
30 inHg
